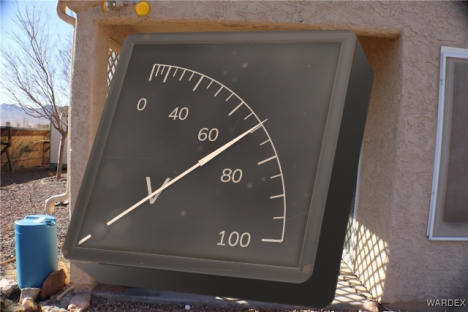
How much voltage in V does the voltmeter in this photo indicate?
70 V
